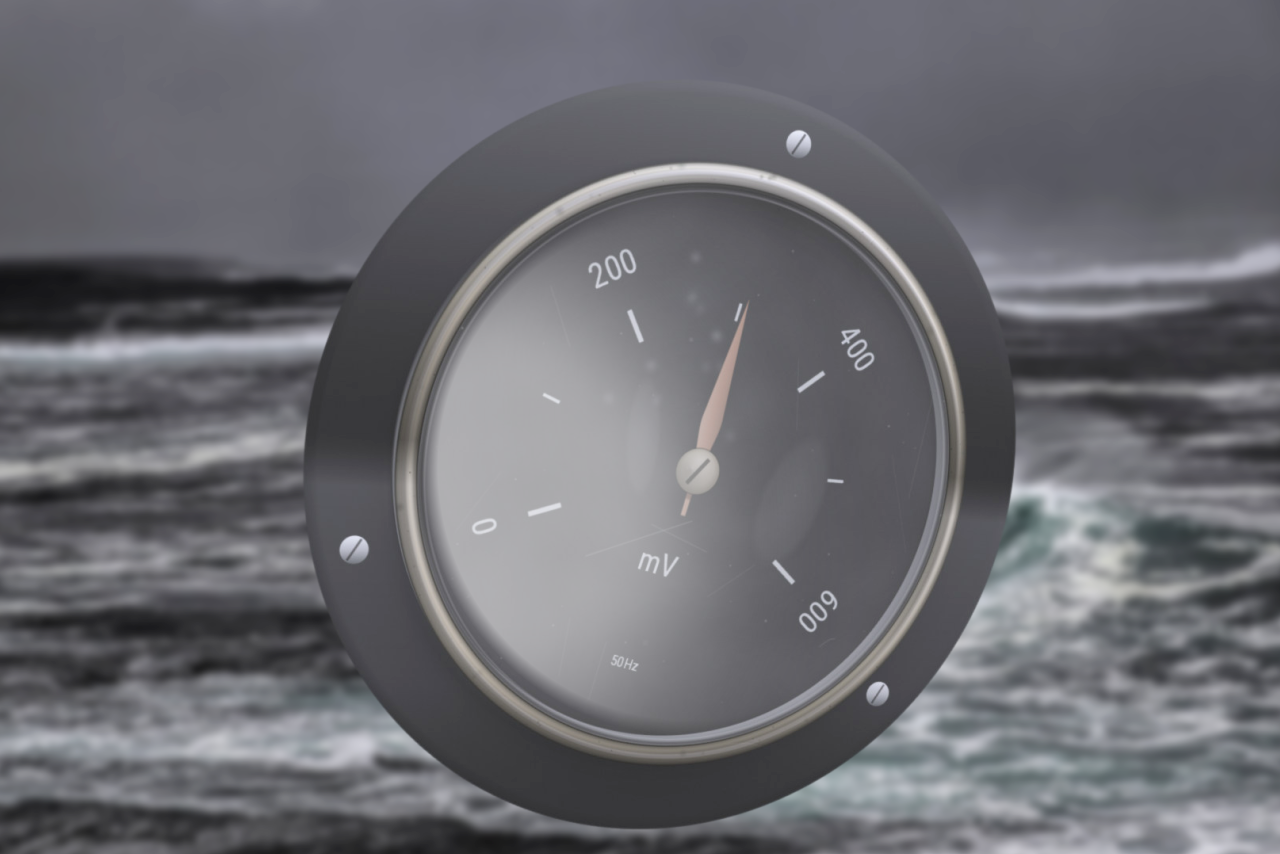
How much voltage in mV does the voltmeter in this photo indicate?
300 mV
